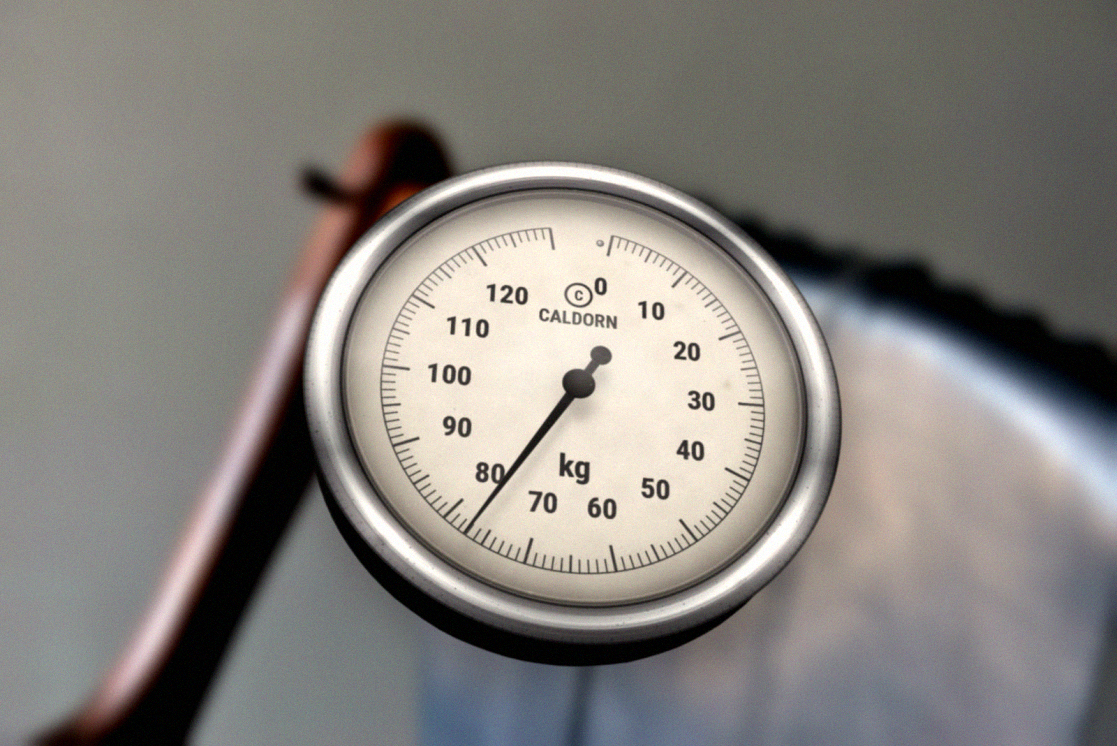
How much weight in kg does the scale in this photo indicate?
77 kg
